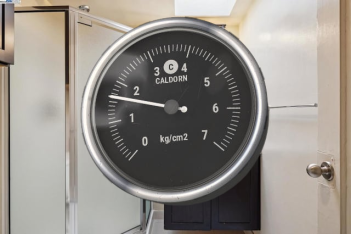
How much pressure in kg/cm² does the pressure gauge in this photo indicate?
1.6 kg/cm²
